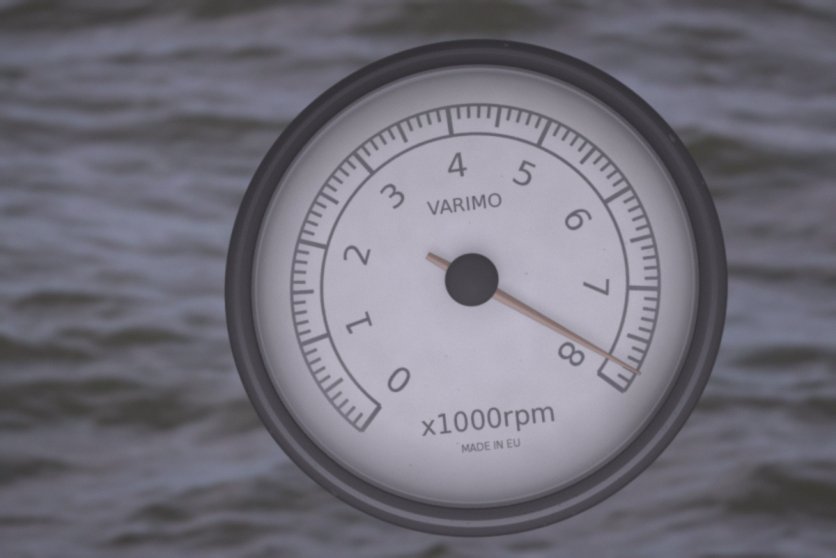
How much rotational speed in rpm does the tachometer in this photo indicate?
7800 rpm
